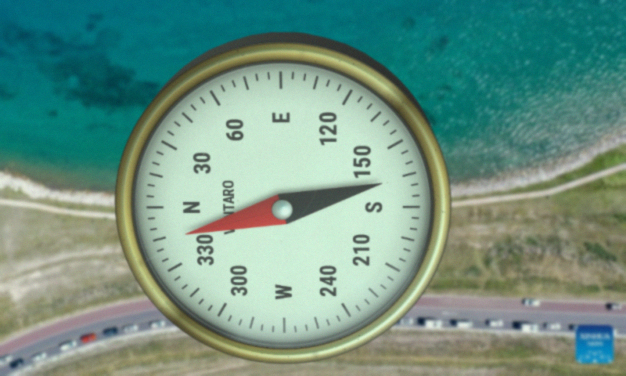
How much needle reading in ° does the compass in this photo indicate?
345 °
